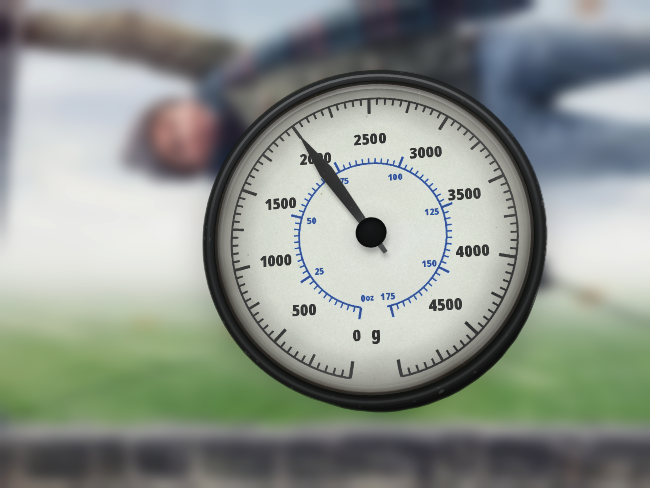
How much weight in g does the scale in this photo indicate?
2000 g
